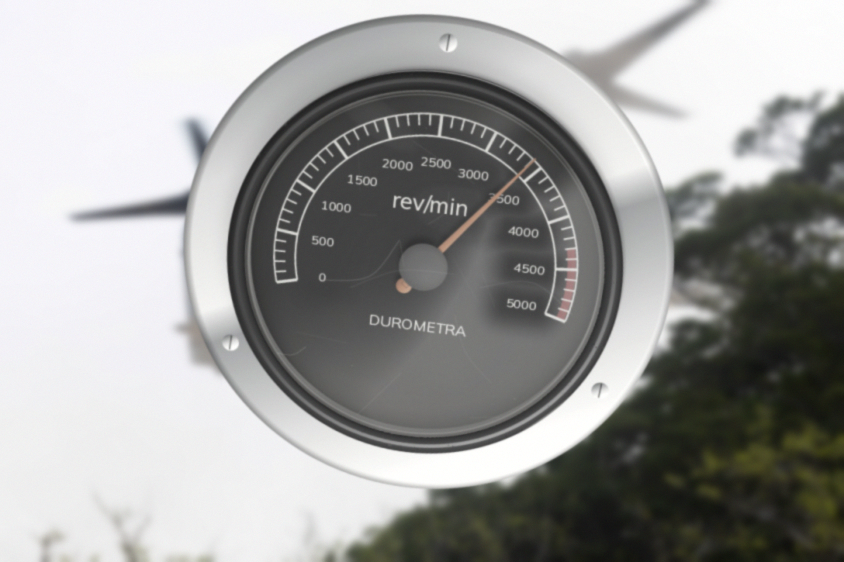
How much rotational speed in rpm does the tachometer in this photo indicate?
3400 rpm
